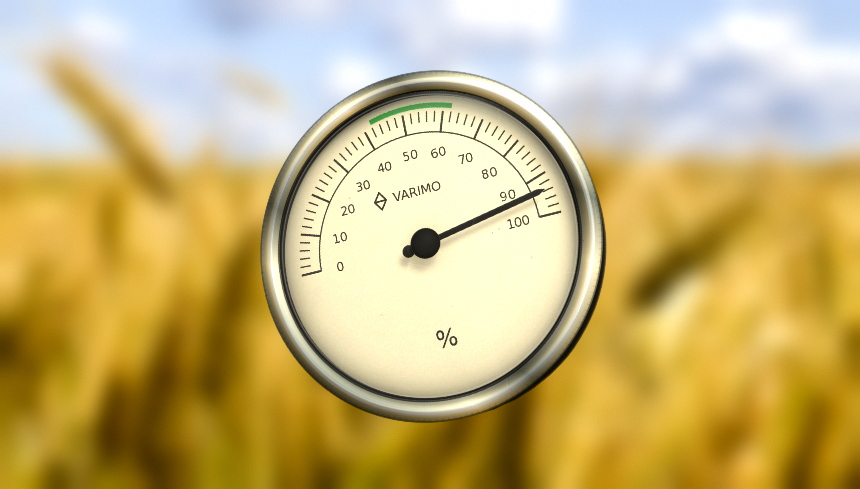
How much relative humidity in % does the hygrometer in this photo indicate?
94 %
